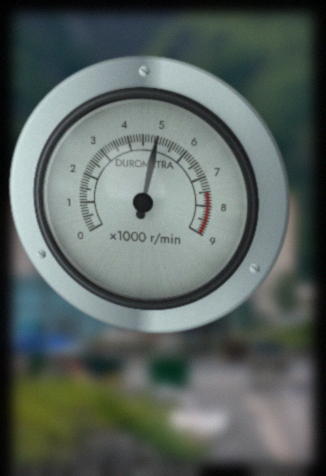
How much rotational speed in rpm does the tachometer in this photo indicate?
5000 rpm
